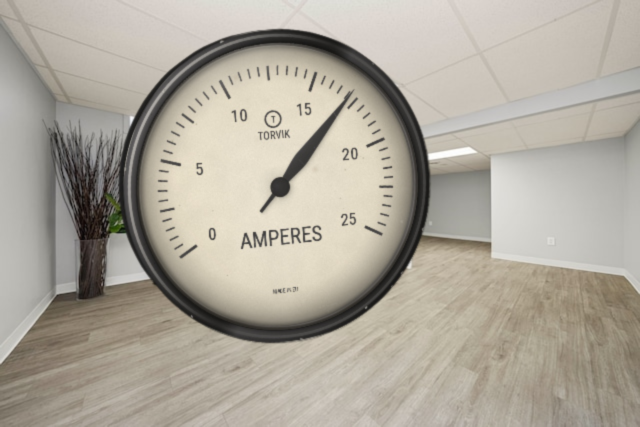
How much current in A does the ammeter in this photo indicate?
17 A
